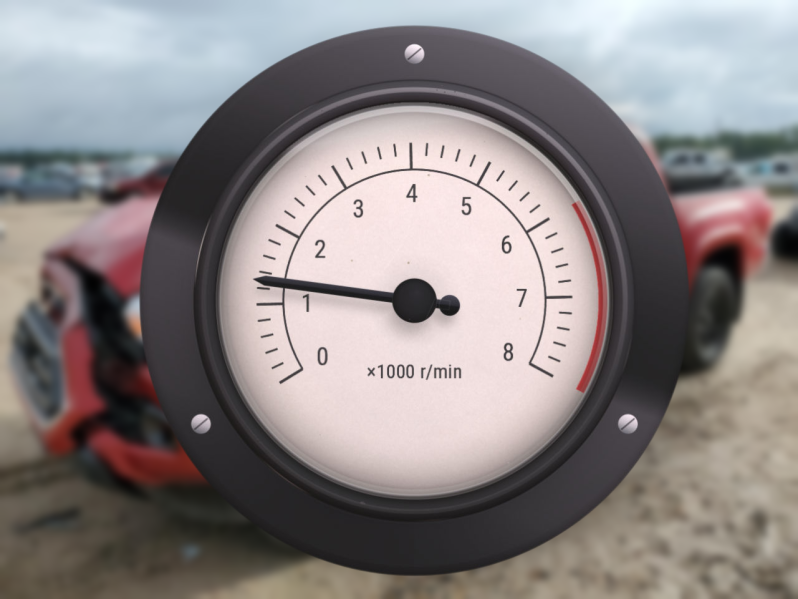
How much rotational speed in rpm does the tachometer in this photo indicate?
1300 rpm
